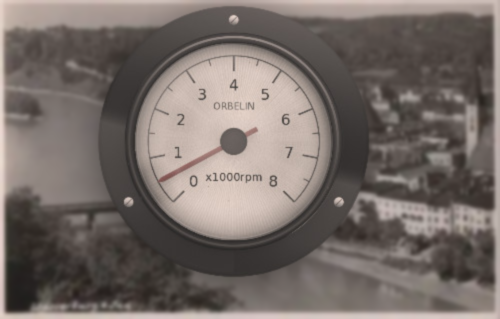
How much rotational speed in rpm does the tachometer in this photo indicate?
500 rpm
